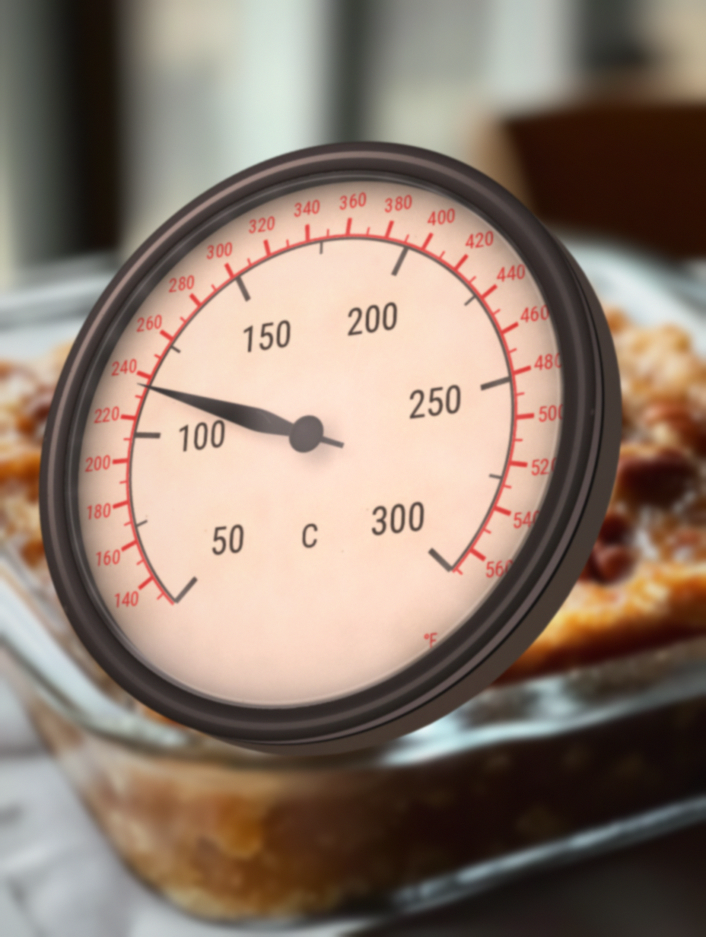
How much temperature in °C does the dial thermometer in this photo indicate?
112.5 °C
